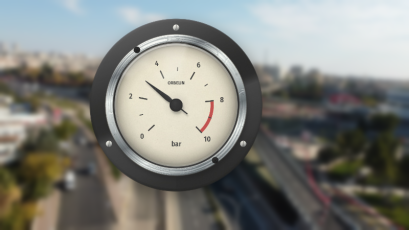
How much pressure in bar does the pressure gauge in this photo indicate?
3 bar
